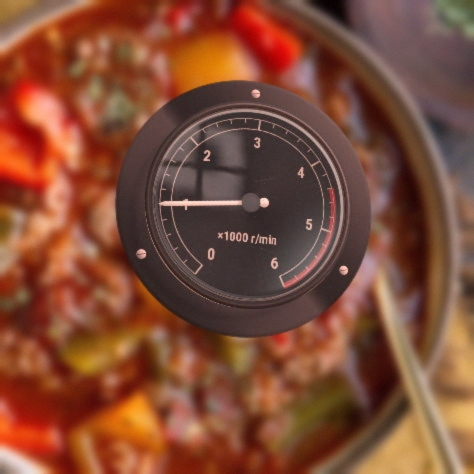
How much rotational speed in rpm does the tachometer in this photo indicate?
1000 rpm
